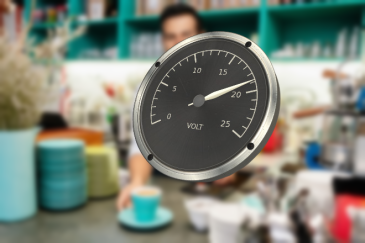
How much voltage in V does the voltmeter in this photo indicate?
19 V
